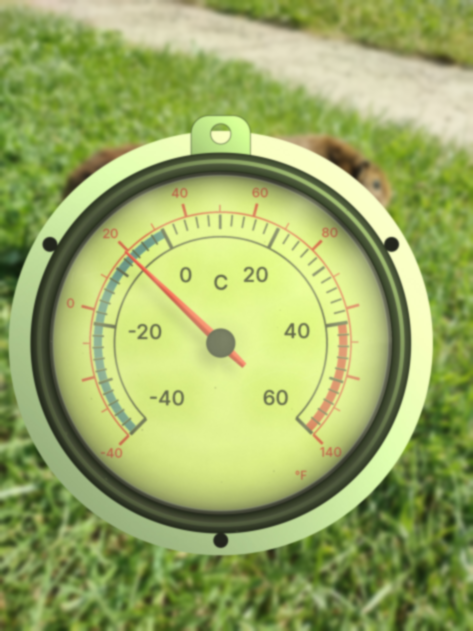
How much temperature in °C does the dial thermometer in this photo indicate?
-7 °C
